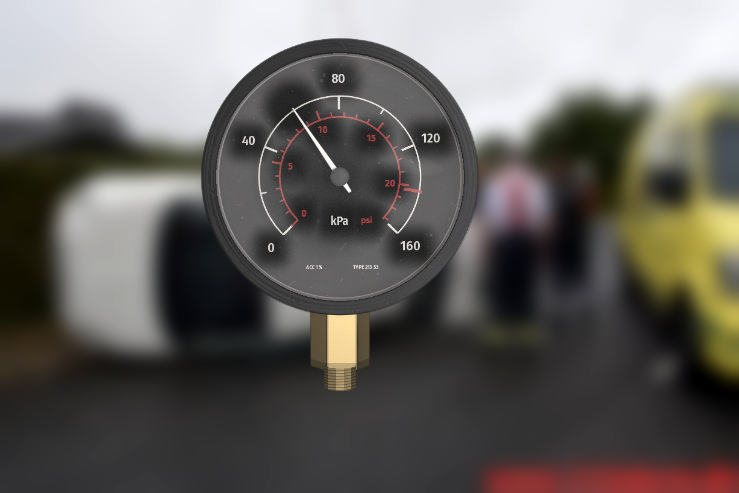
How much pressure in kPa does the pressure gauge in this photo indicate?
60 kPa
